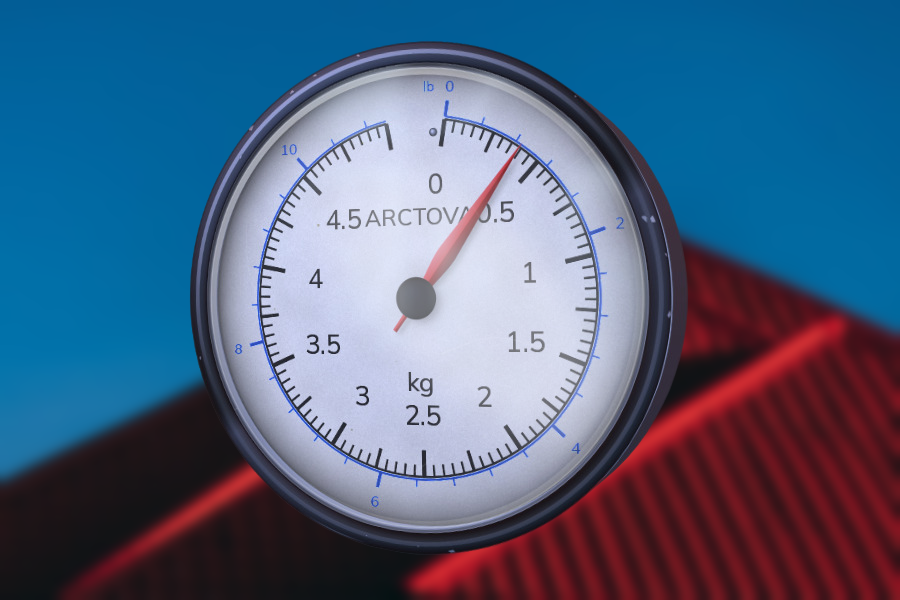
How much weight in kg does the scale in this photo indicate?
0.4 kg
